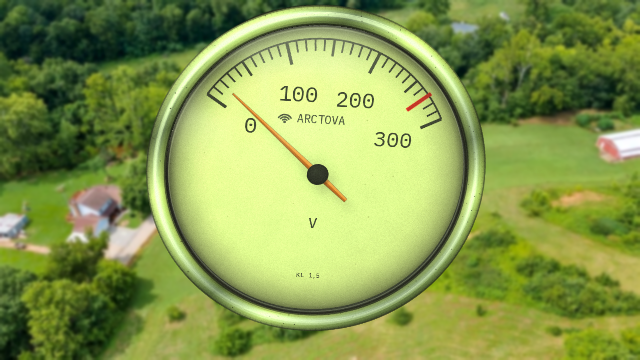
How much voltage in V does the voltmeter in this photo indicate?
20 V
